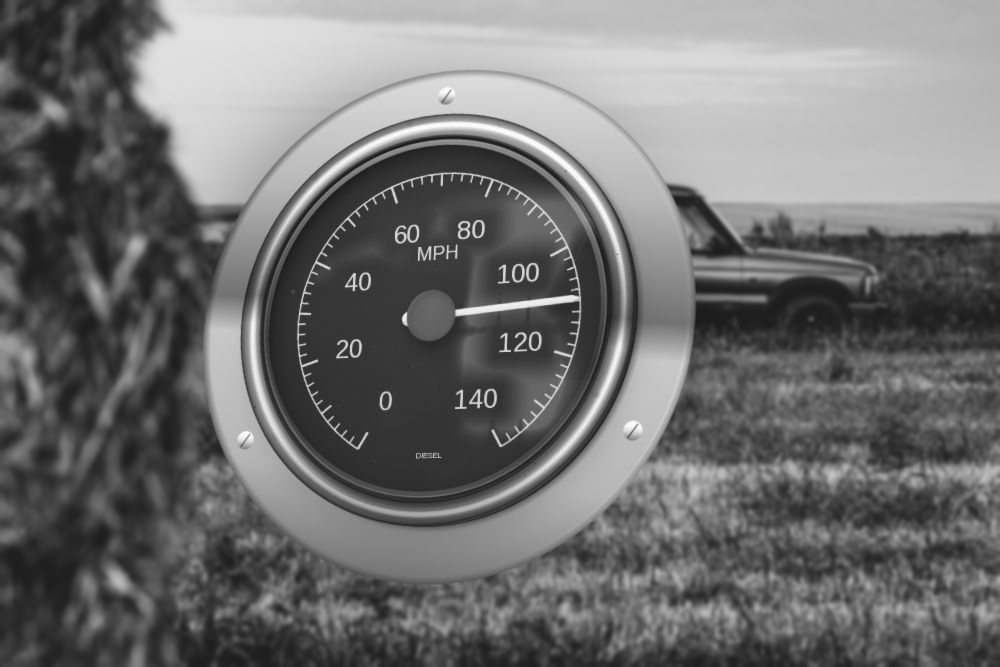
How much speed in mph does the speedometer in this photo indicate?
110 mph
